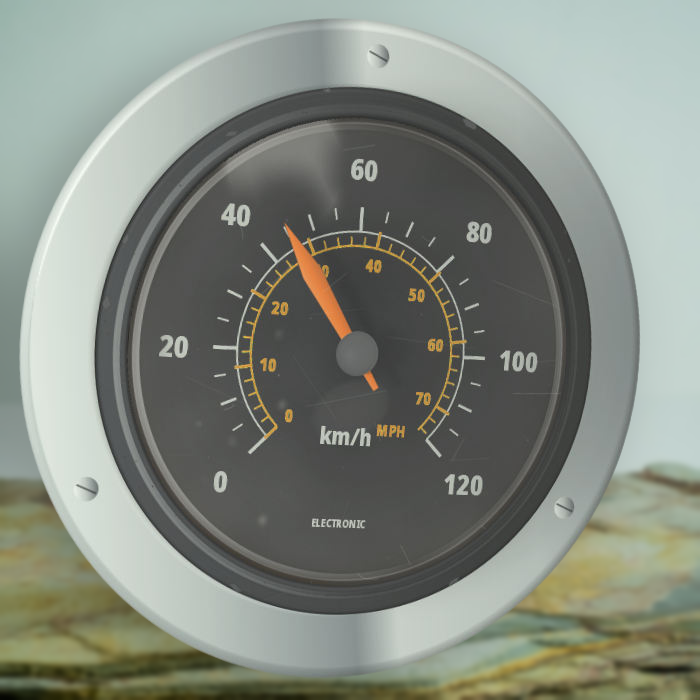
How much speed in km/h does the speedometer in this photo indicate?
45 km/h
